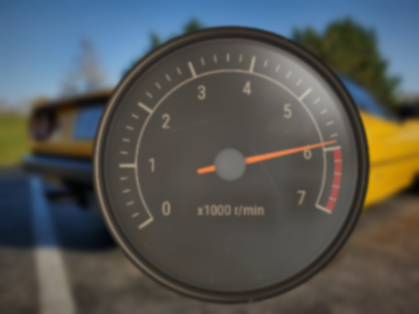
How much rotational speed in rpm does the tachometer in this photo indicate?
5900 rpm
